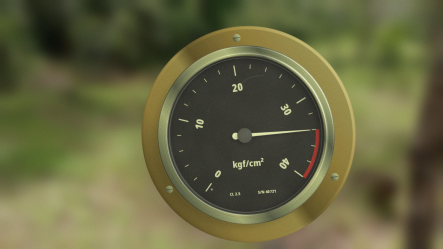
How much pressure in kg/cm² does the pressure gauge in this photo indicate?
34 kg/cm²
